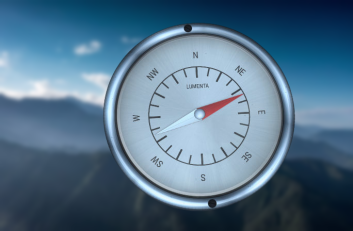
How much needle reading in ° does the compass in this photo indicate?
67.5 °
